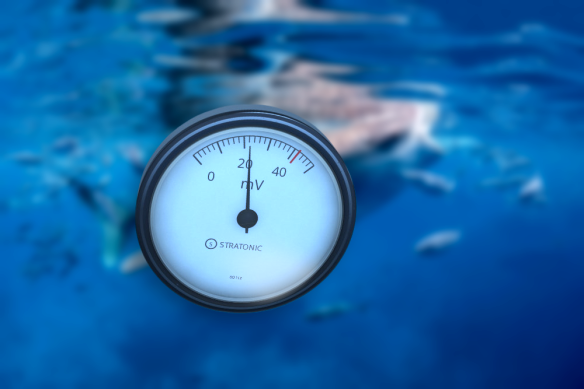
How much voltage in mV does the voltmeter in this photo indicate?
22 mV
